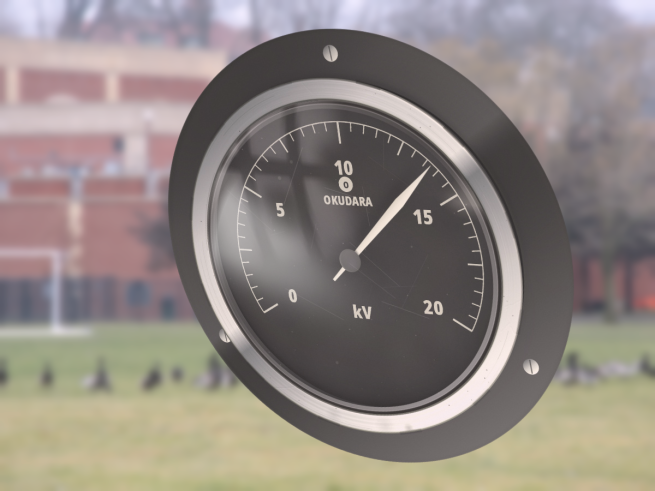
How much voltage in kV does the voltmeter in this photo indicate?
13.75 kV
